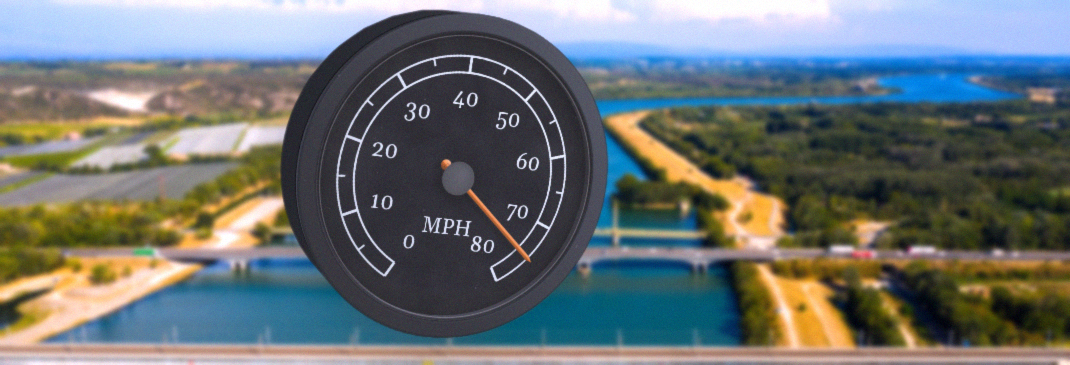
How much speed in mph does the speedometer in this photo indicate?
75 mph
